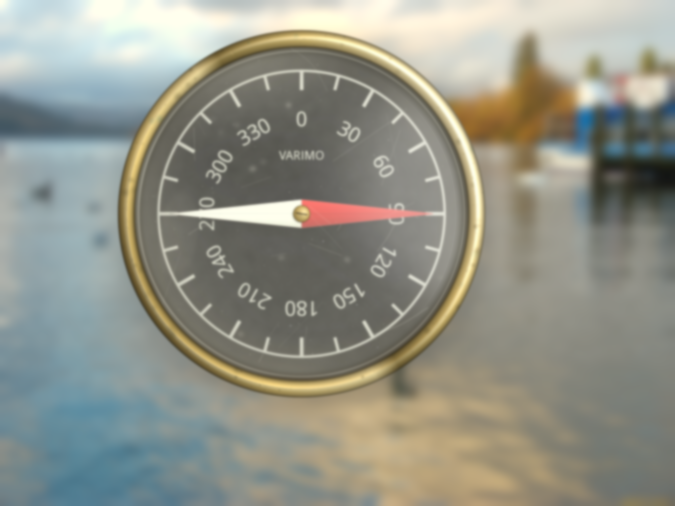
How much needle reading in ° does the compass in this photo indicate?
90 °
